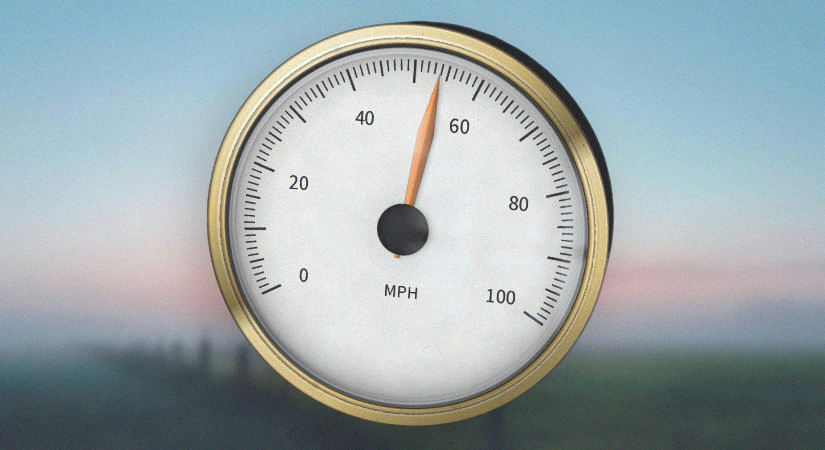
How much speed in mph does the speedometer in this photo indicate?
54 mph
